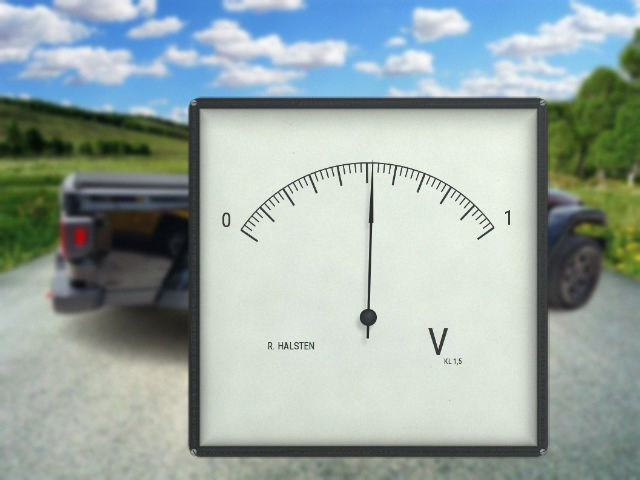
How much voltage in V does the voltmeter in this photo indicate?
0.52 V
